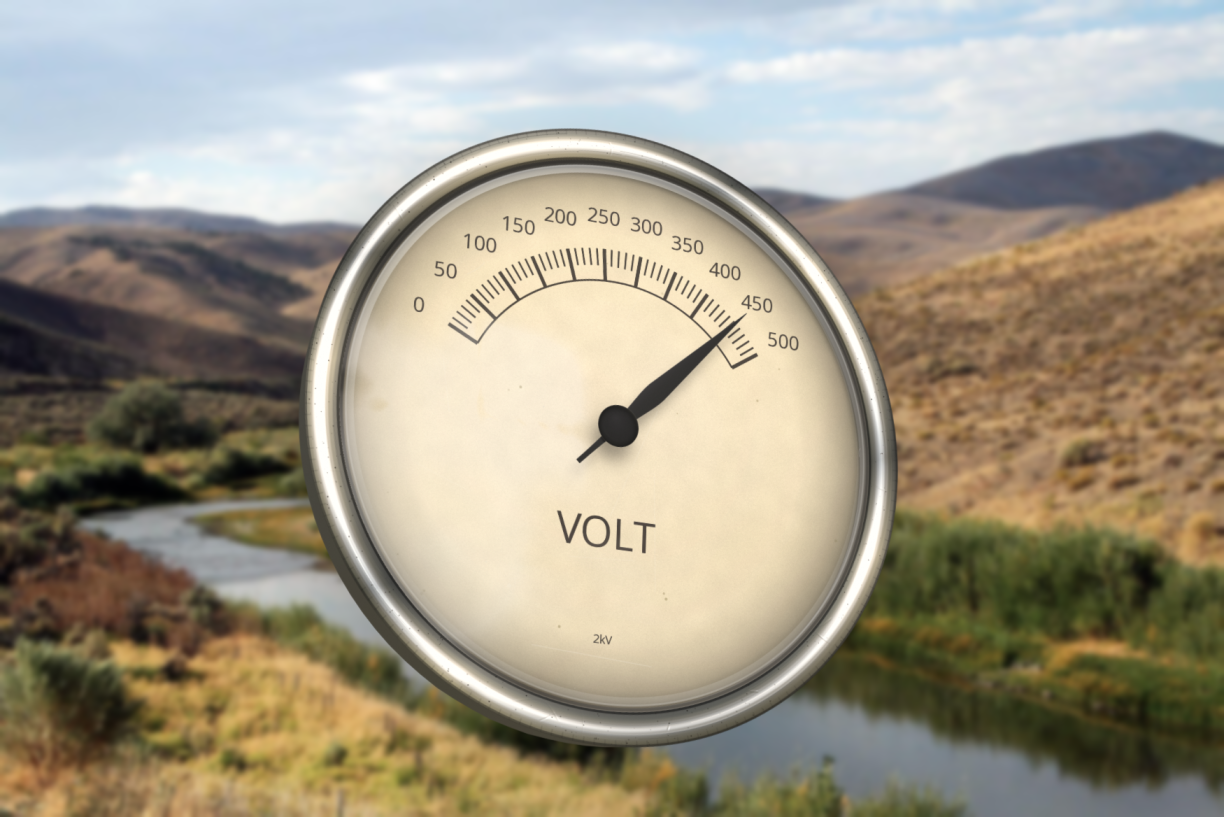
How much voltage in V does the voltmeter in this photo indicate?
450 V
